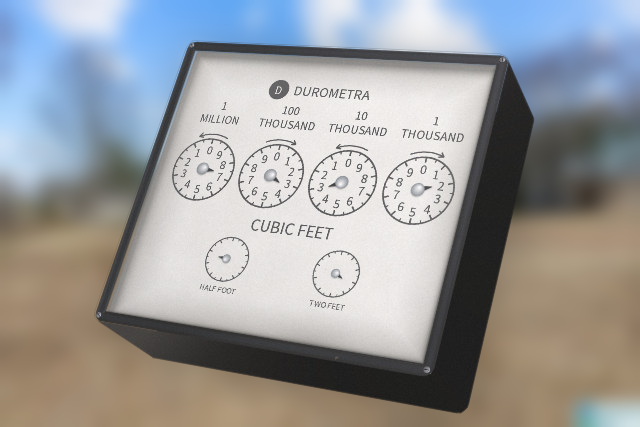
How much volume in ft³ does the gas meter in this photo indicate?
733200 ft³
